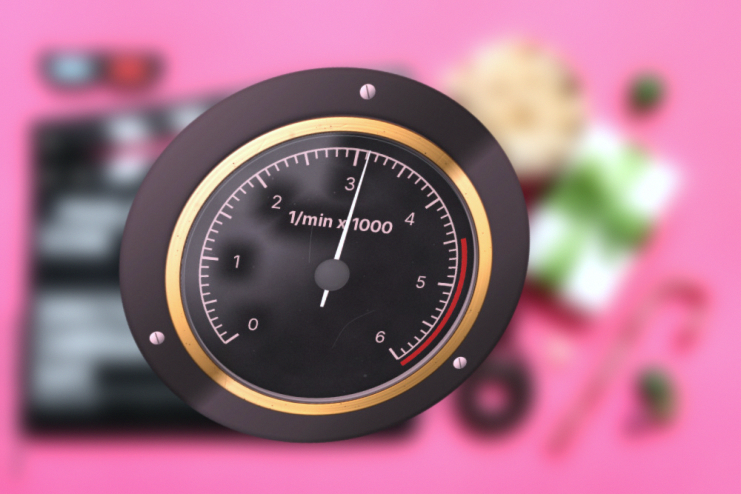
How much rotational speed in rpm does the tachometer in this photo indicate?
3100 rpm
